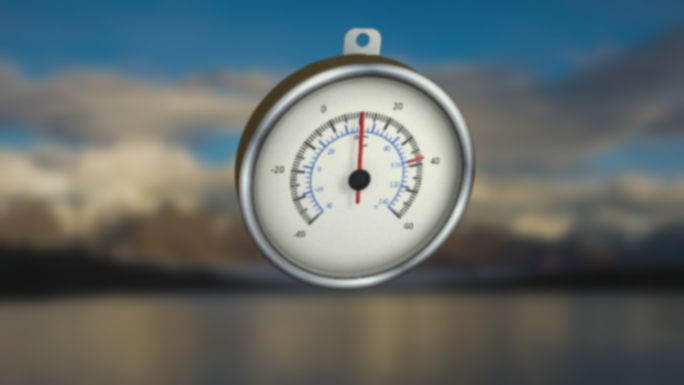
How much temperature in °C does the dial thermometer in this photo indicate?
10 °C
